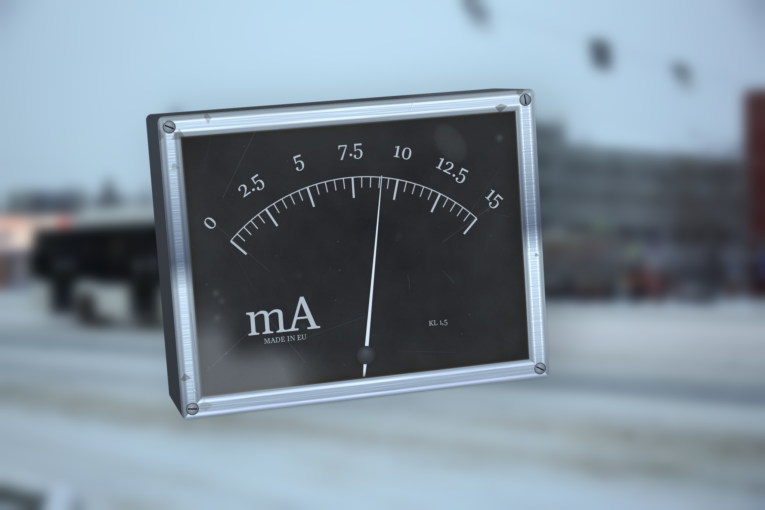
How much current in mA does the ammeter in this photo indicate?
9 mA
